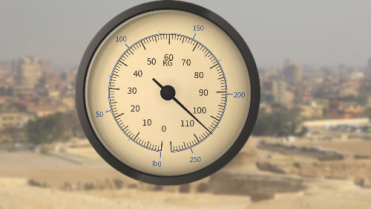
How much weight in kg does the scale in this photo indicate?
105 kg
